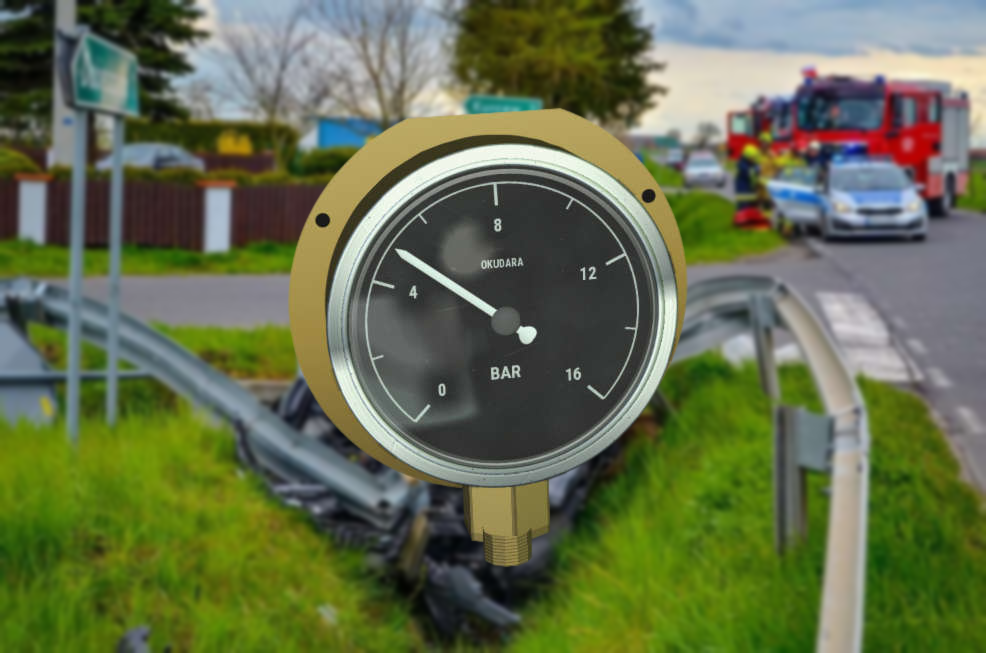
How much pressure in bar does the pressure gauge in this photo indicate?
5 bar
